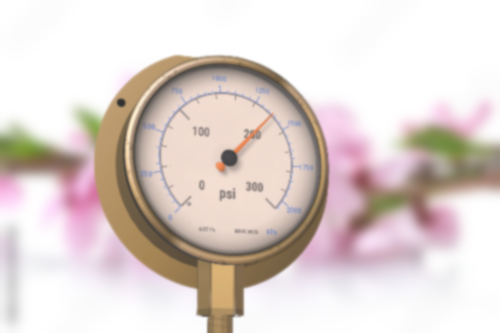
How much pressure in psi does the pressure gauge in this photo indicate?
200 psi
